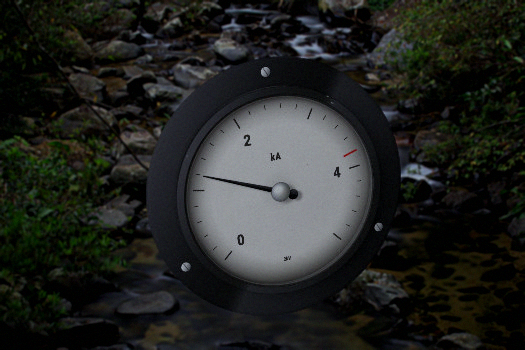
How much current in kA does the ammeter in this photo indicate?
1.2 kA
